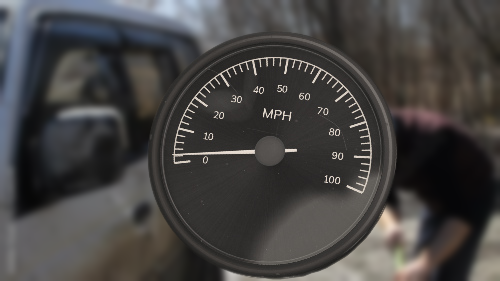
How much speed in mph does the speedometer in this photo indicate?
2 mph
